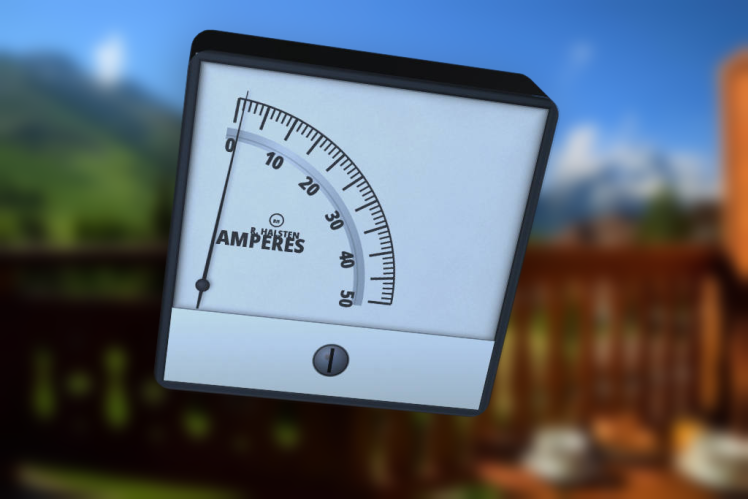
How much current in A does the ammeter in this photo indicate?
1 A
